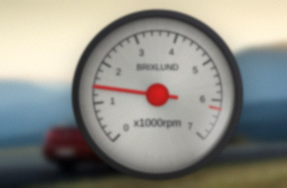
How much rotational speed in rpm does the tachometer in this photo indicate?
1400 rpm
